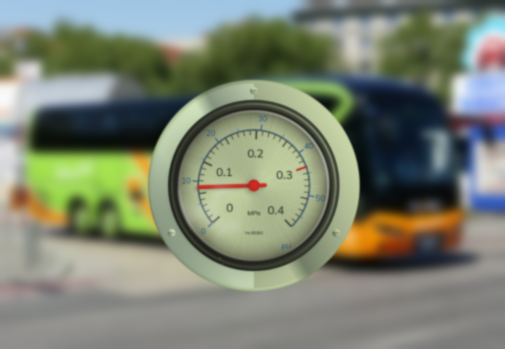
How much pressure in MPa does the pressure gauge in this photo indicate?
0.06 MPa
